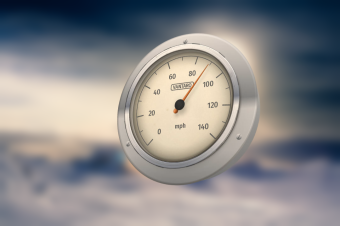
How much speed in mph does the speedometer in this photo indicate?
90 mph
